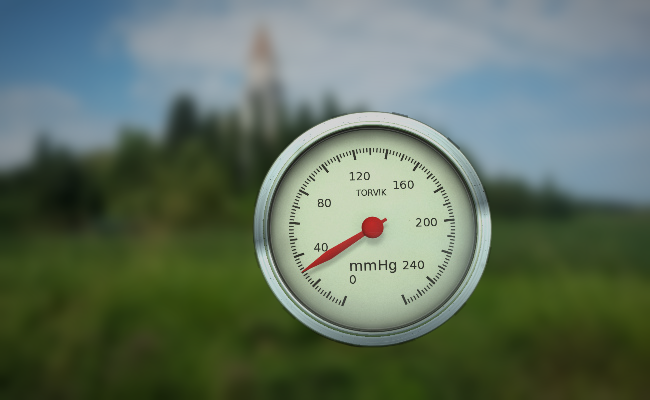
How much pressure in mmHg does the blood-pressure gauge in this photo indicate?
30 mmHg
